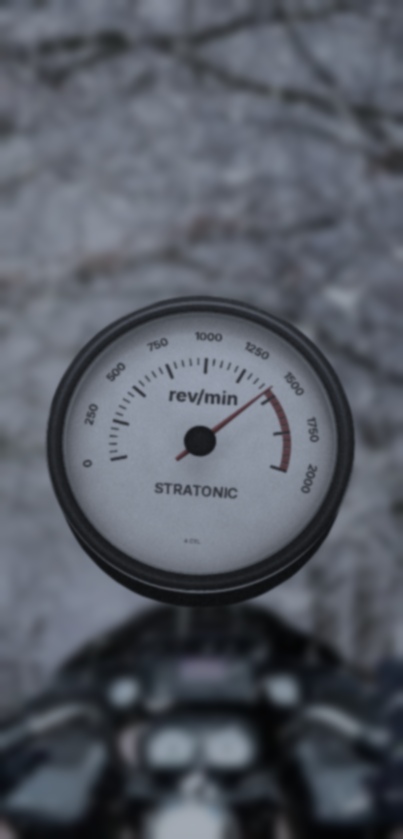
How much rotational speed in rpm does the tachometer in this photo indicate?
1450 rpm
